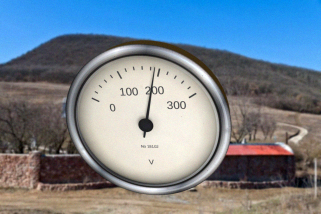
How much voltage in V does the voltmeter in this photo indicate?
190 V
